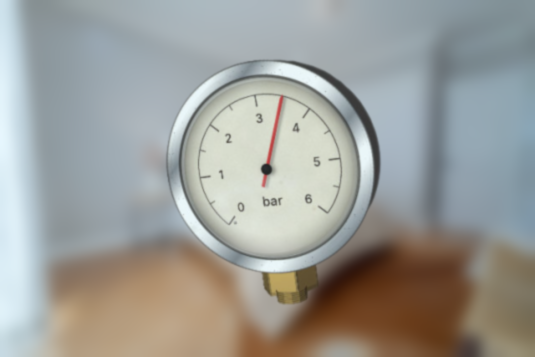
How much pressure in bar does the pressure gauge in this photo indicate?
3.5 bar
